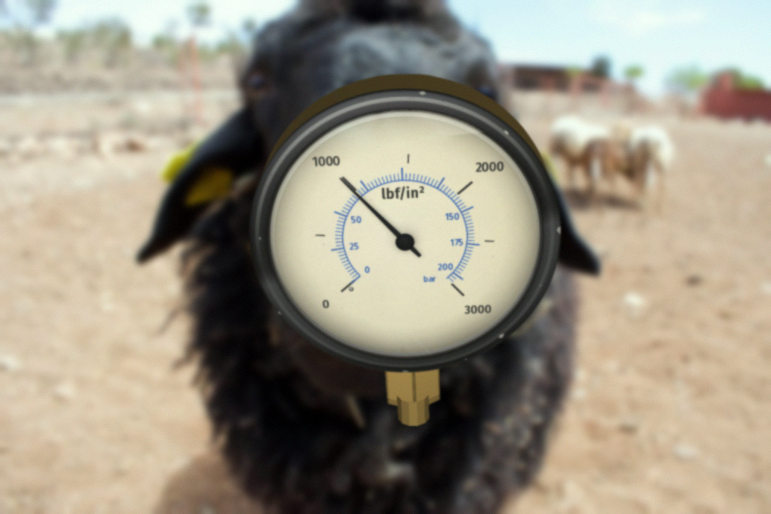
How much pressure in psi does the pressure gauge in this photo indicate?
1000 psi
